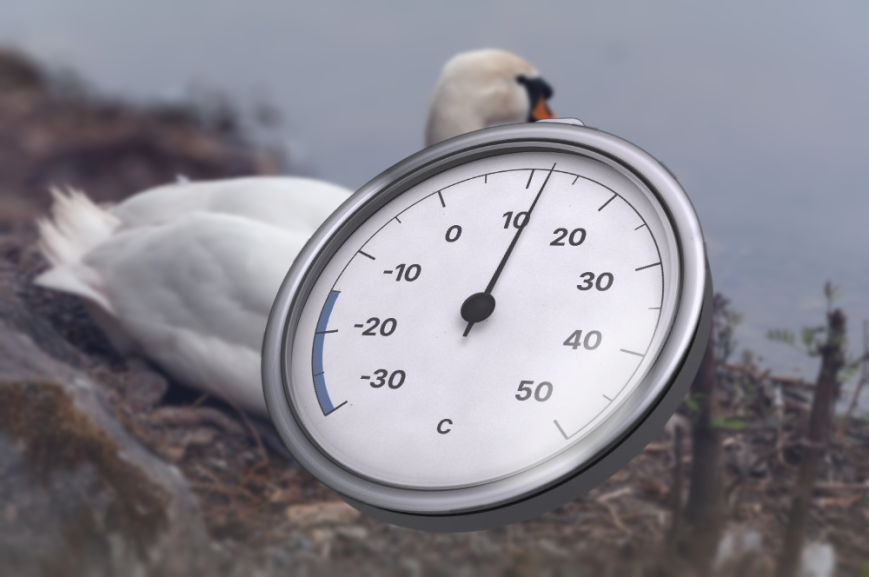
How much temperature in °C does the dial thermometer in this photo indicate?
12.5 °C
